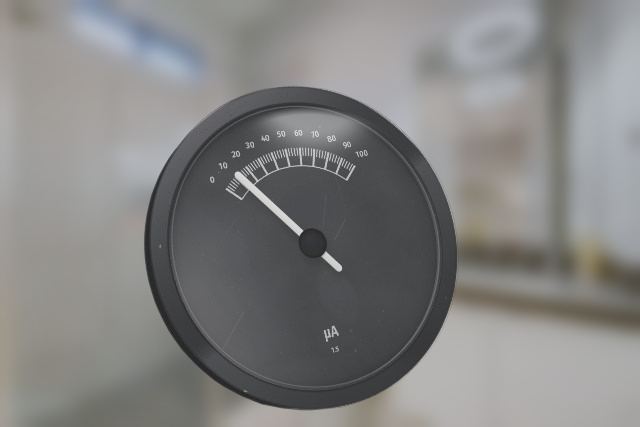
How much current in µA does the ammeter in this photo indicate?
10 µA
